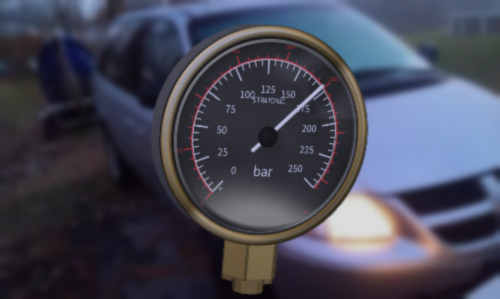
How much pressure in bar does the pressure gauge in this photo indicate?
170 bar
